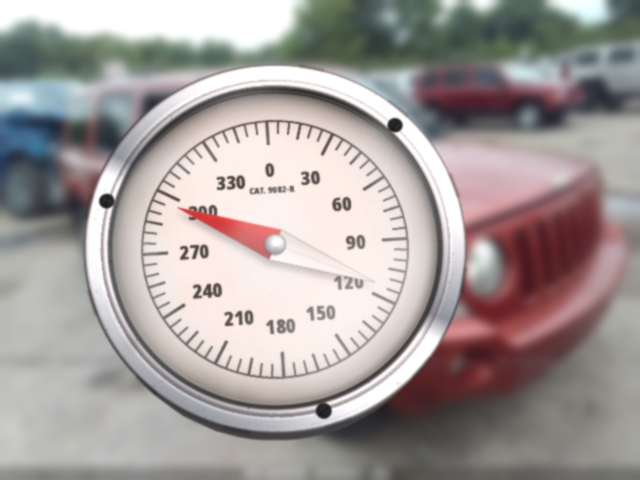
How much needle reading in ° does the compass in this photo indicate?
295 °
